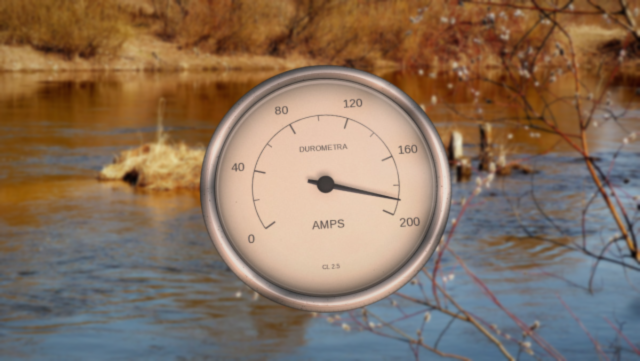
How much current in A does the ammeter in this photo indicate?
190 A
